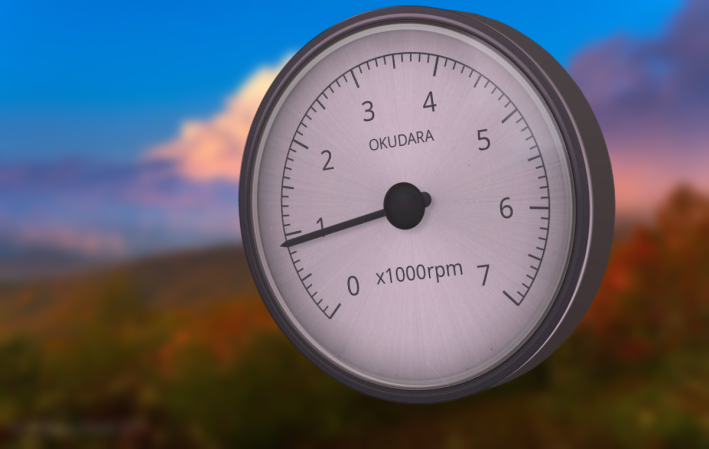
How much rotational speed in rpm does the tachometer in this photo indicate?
900 rpm
